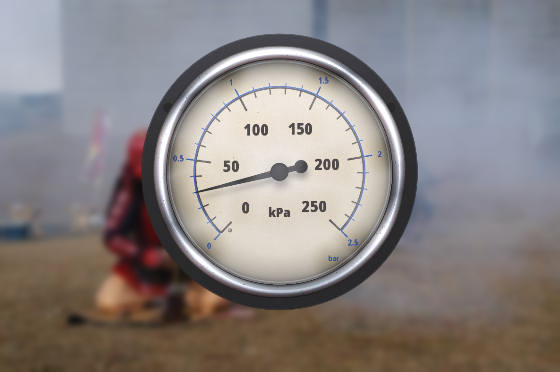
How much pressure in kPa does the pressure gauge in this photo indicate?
30 kPa
